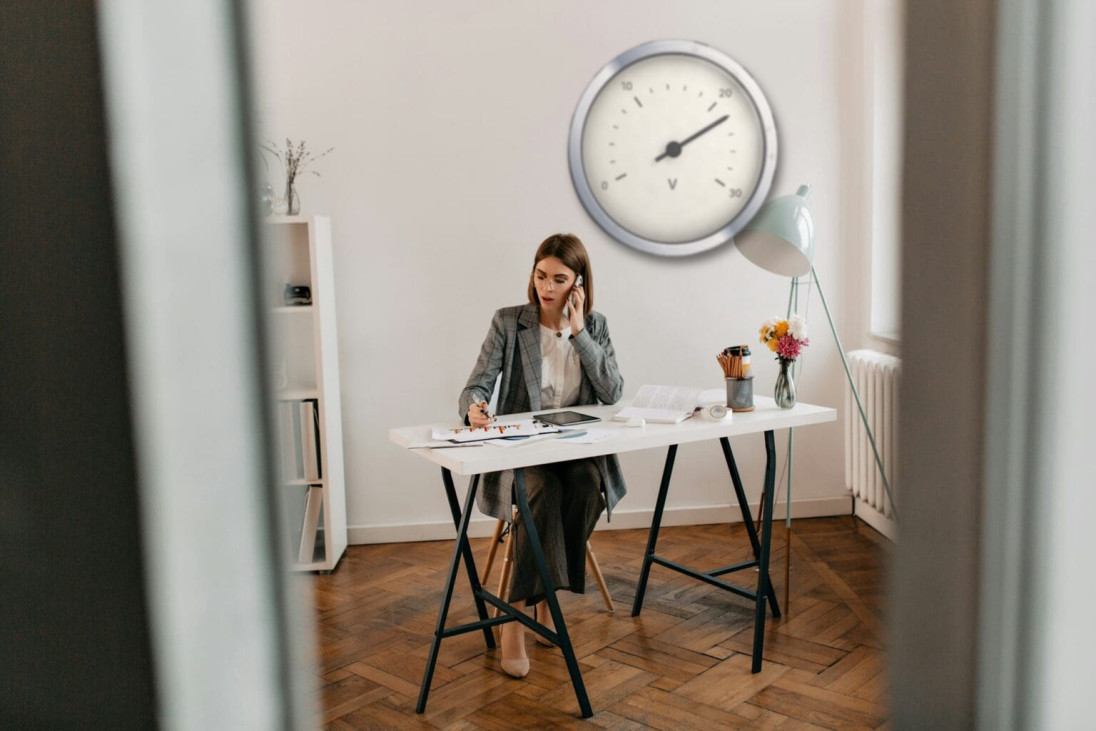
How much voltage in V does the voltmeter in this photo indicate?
22 V
